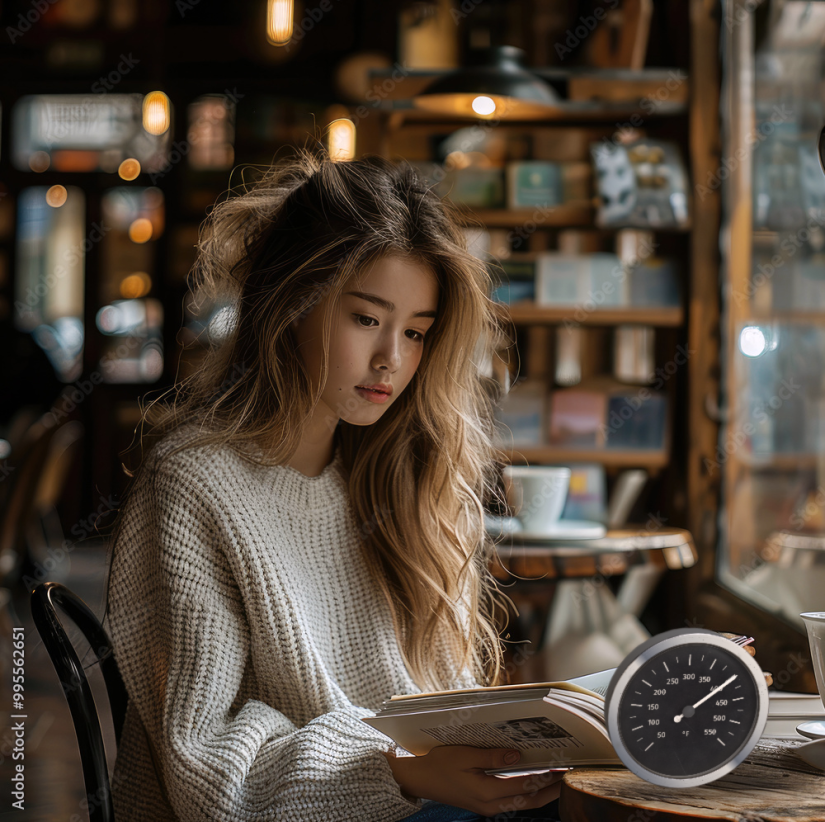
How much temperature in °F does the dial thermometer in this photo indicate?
400 °F
